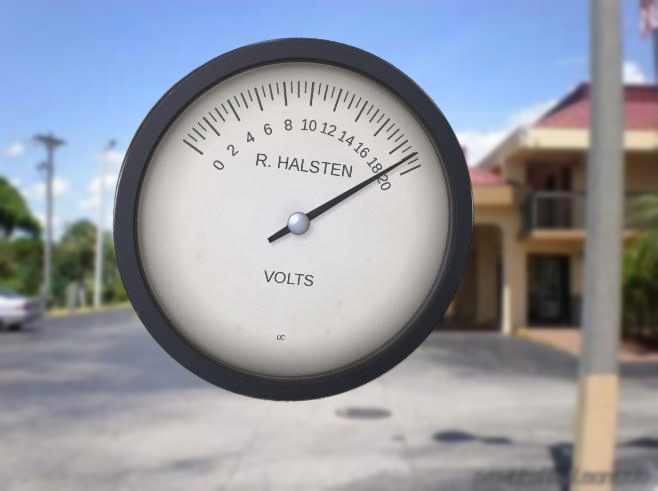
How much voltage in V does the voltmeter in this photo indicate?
19 V
